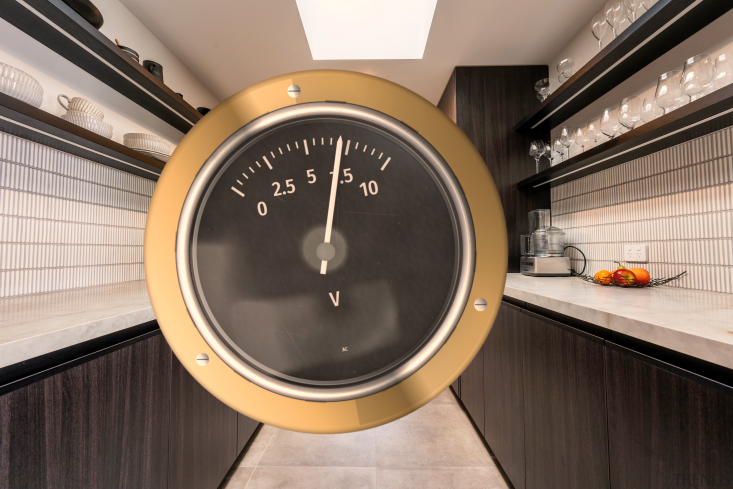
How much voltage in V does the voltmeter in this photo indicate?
7 V
